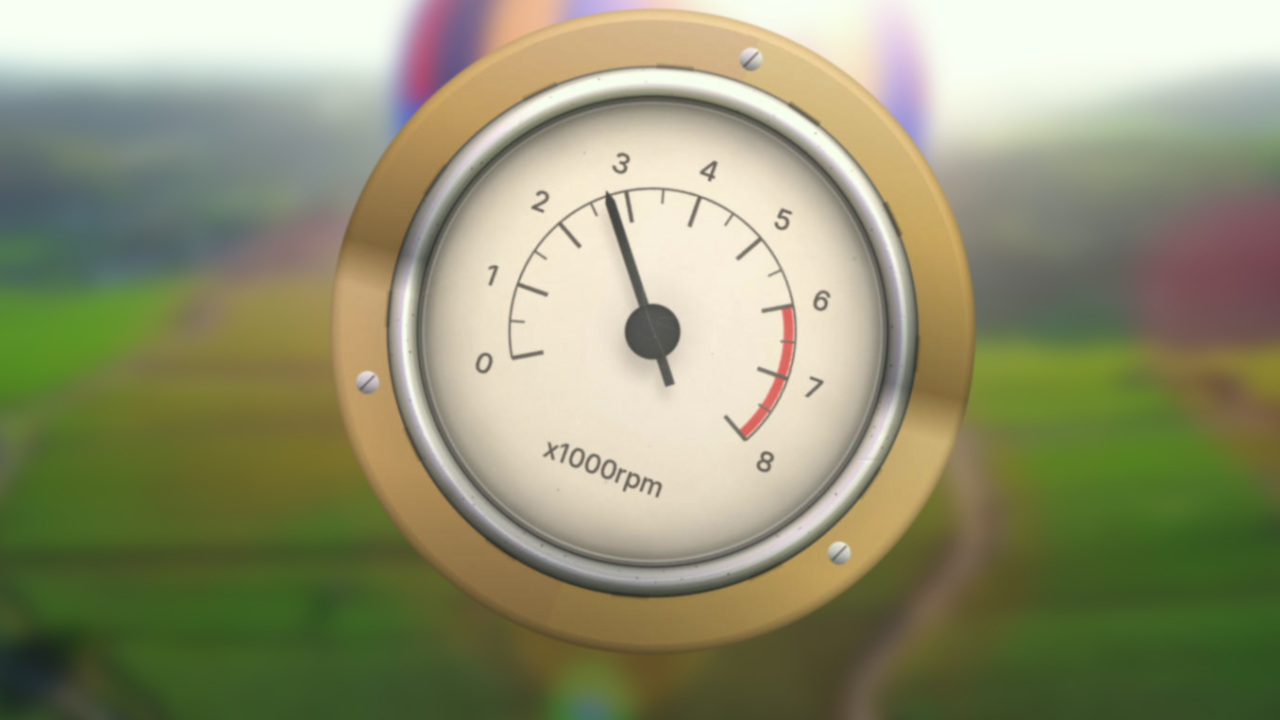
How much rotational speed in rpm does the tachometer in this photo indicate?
2750 rpm
